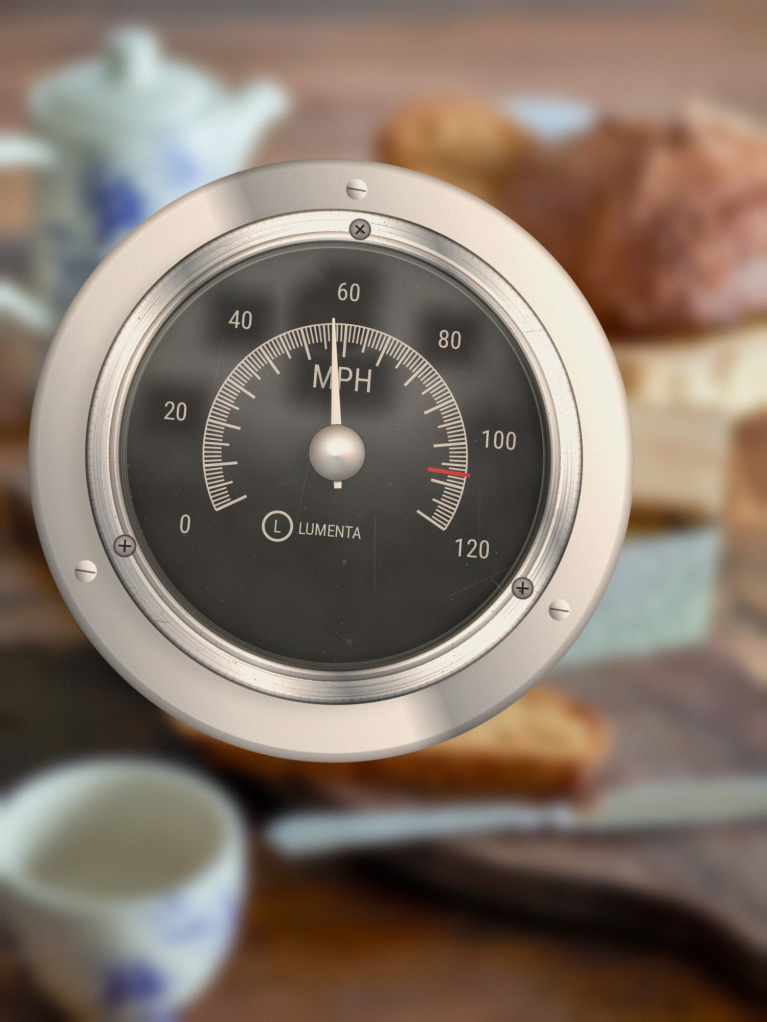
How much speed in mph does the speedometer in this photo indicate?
57 mph
